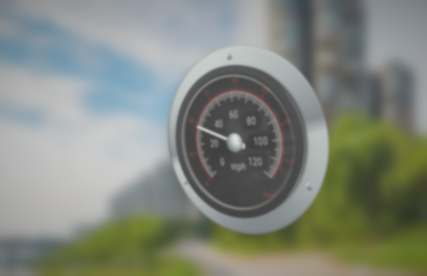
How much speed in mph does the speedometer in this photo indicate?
30 mph
